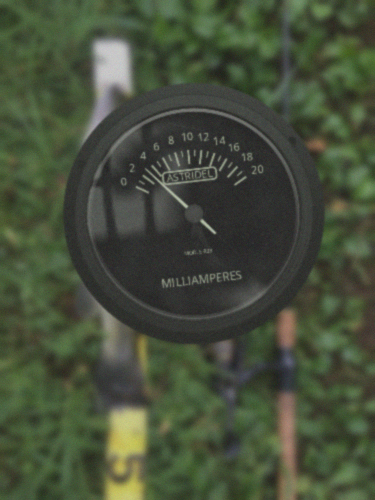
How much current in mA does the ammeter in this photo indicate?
3 mA
